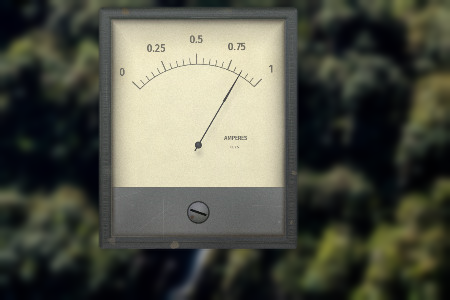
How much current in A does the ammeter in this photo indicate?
0.85 A
